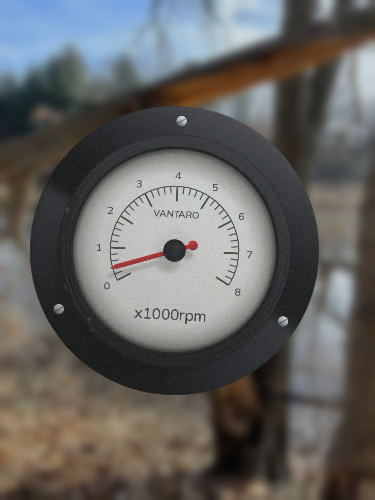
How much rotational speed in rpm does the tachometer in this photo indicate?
400 rpm
